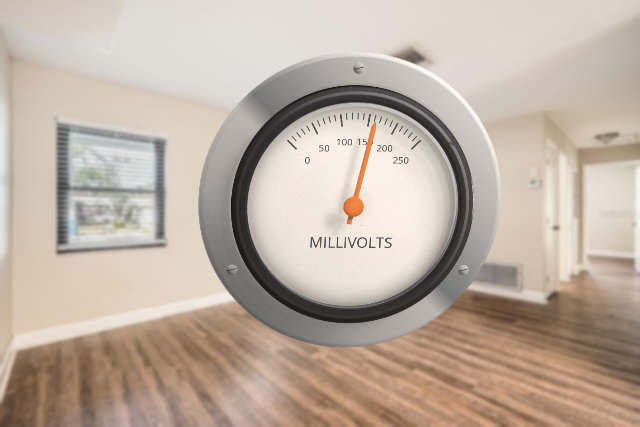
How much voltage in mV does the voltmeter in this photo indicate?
160 mV
